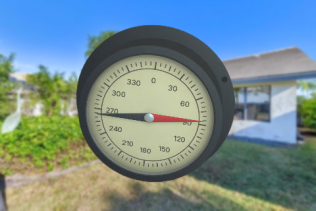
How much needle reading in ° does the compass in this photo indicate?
85 °
